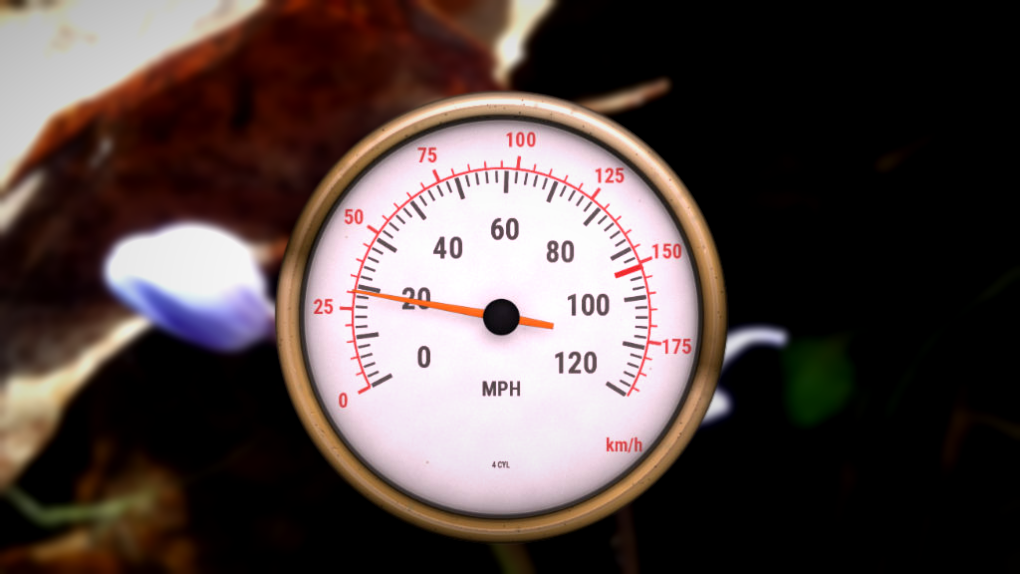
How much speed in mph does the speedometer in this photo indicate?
19 mph
